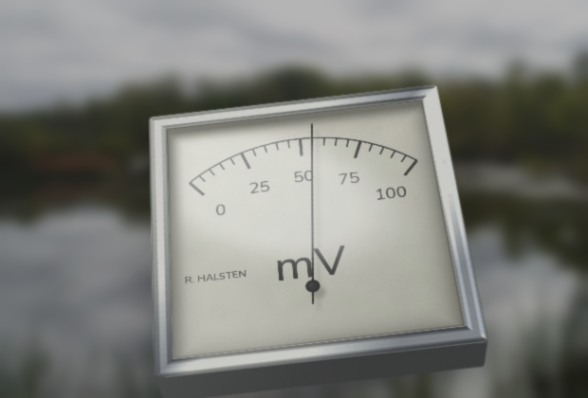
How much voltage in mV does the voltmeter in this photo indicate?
55 mV
